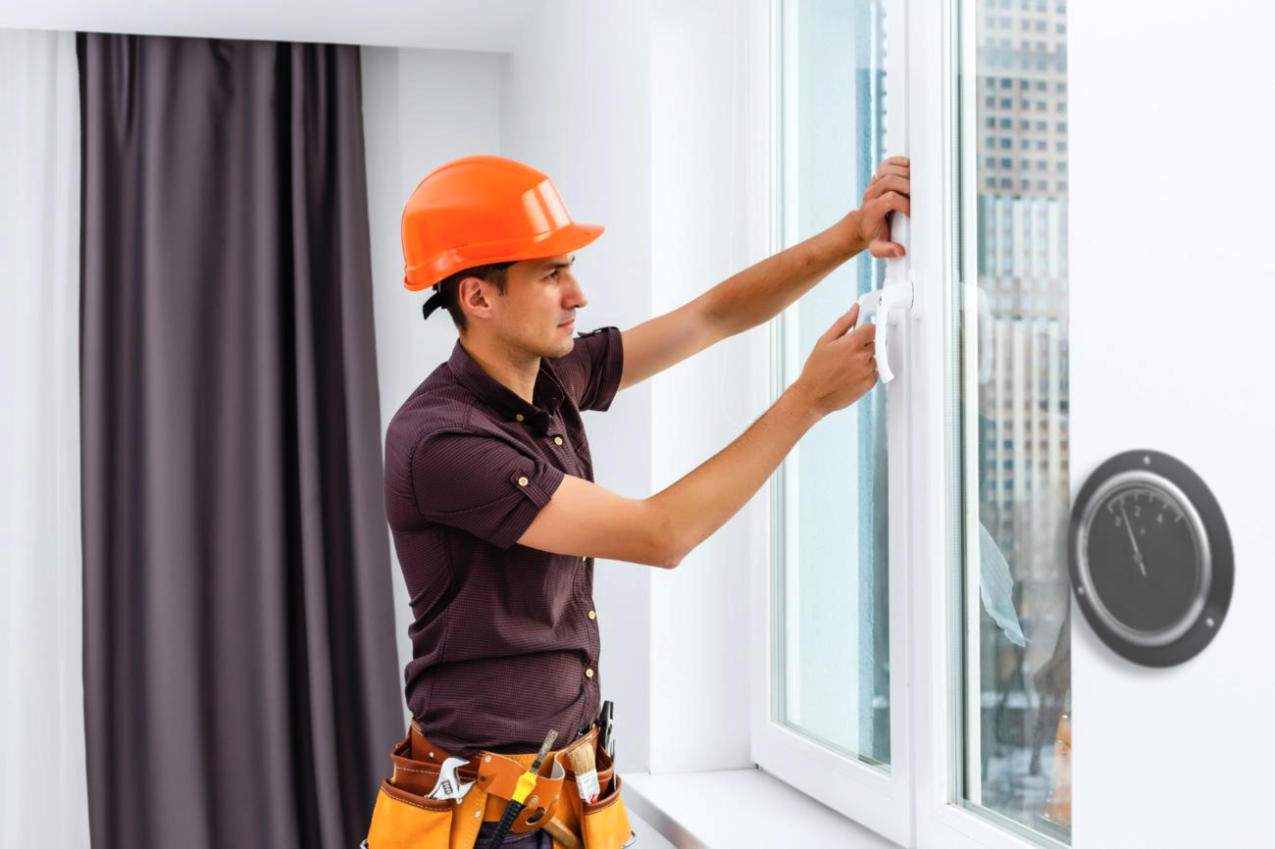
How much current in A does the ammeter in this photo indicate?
1 A
